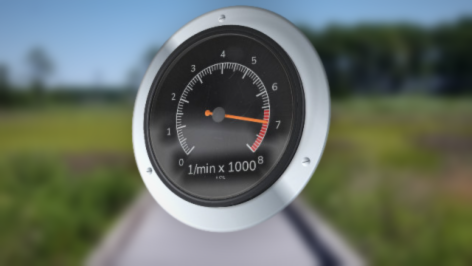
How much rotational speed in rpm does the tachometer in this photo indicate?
7000 rpm
